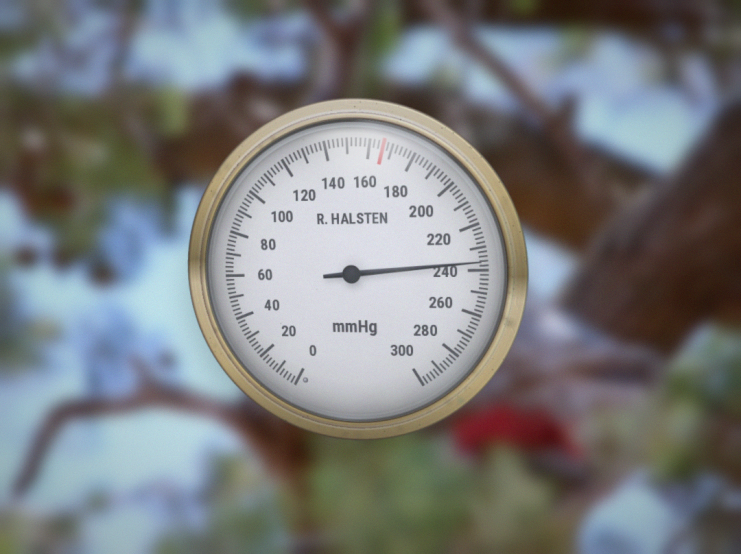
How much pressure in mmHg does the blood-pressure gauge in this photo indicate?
236 mmHg
